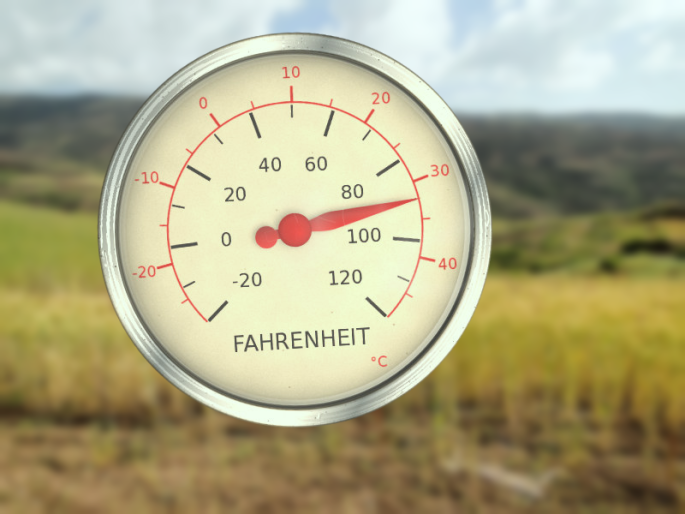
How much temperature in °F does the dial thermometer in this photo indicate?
90 °F
